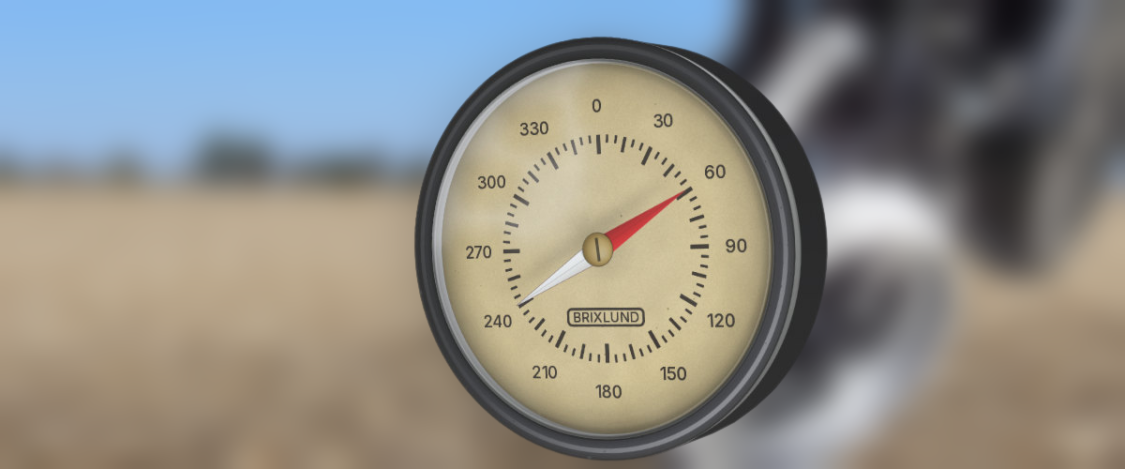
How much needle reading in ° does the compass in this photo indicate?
60 °
